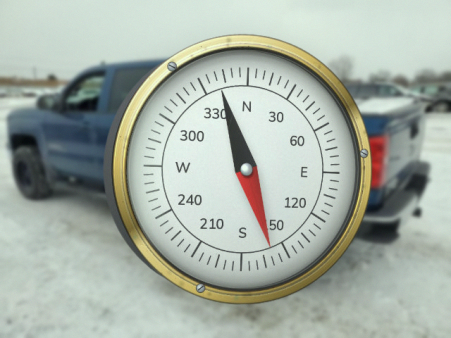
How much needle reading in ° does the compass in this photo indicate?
160 °
